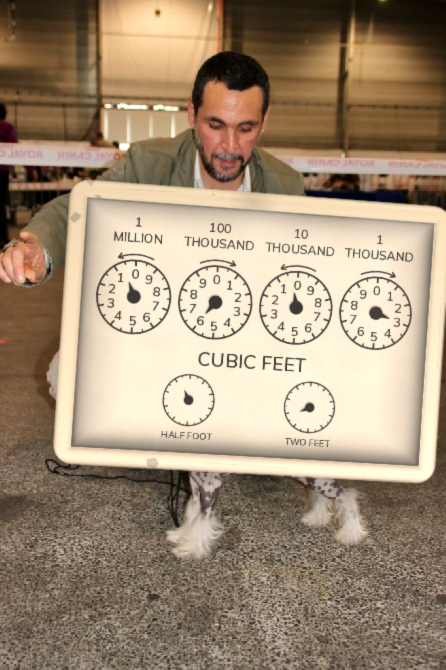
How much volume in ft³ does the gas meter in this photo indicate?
60300 ft³
